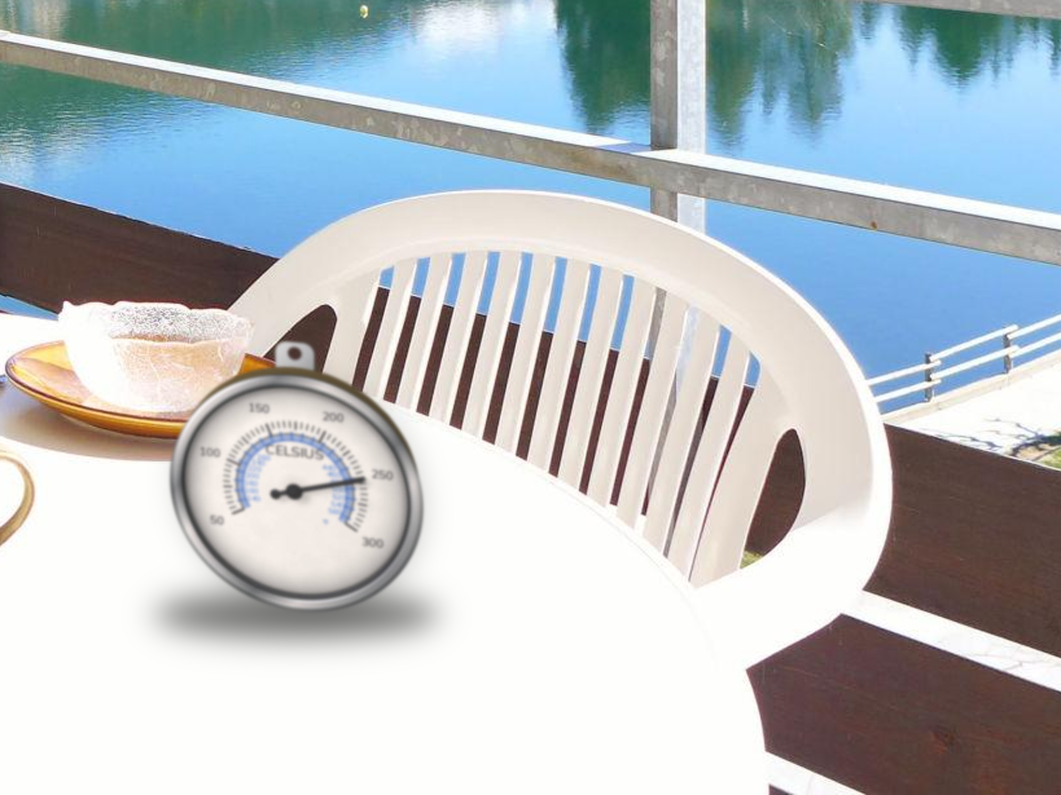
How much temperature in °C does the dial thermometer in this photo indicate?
250 °C
